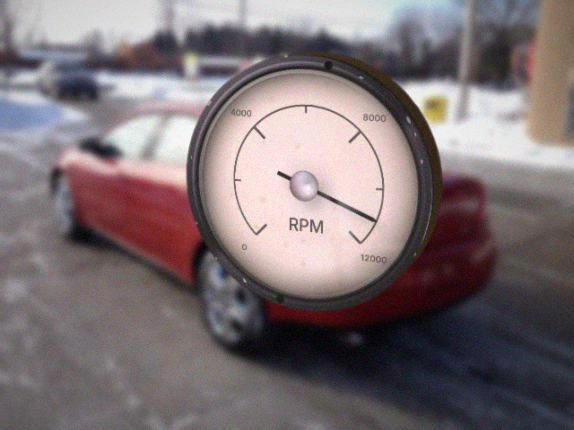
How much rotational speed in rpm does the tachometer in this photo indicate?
11000 rpm
